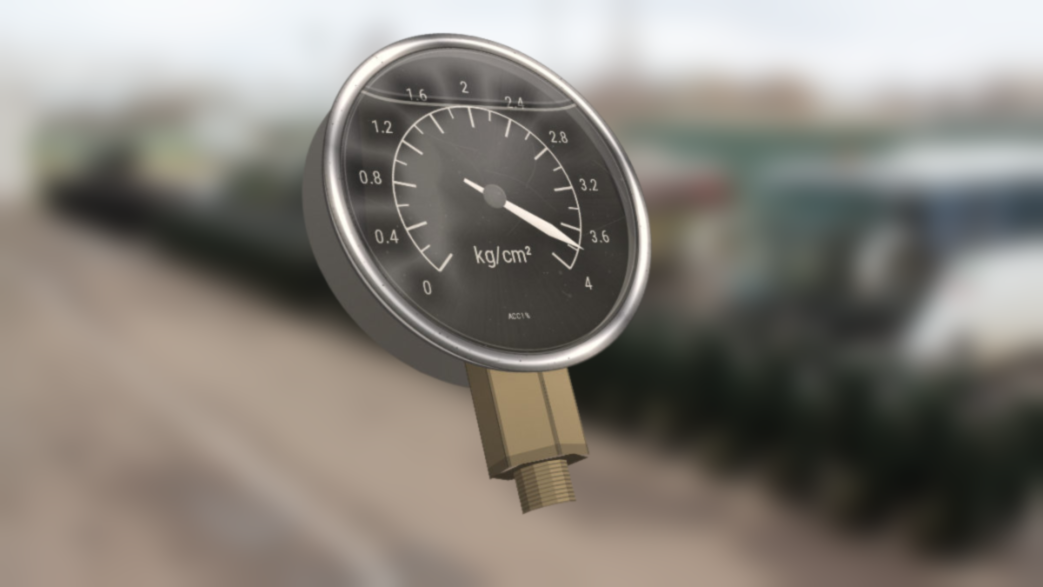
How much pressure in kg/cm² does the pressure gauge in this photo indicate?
3.8 kg/cm²
